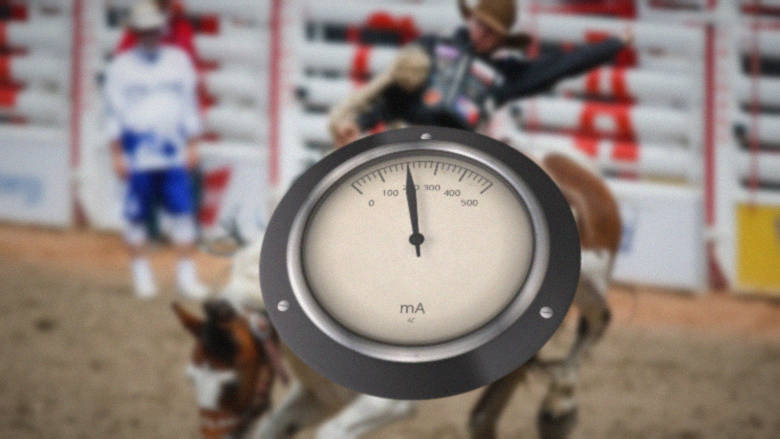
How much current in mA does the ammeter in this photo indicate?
200 mA
